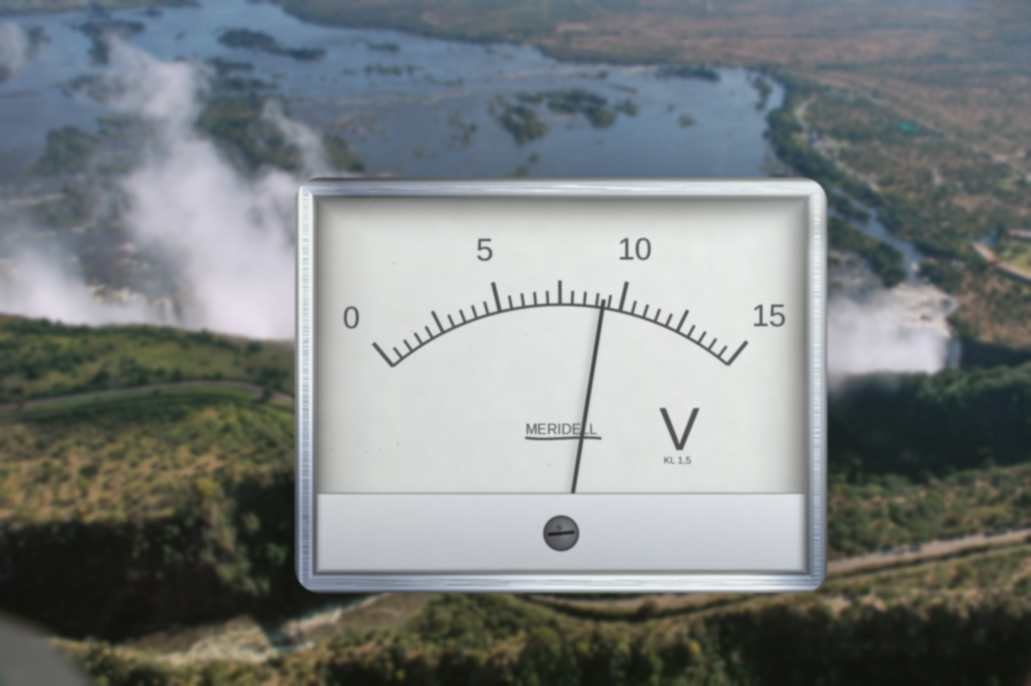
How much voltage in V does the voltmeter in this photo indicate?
9.25 V
